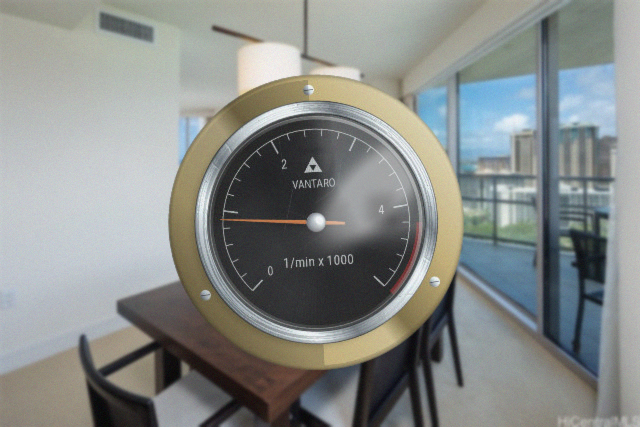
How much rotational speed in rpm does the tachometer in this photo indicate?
900 rpm
